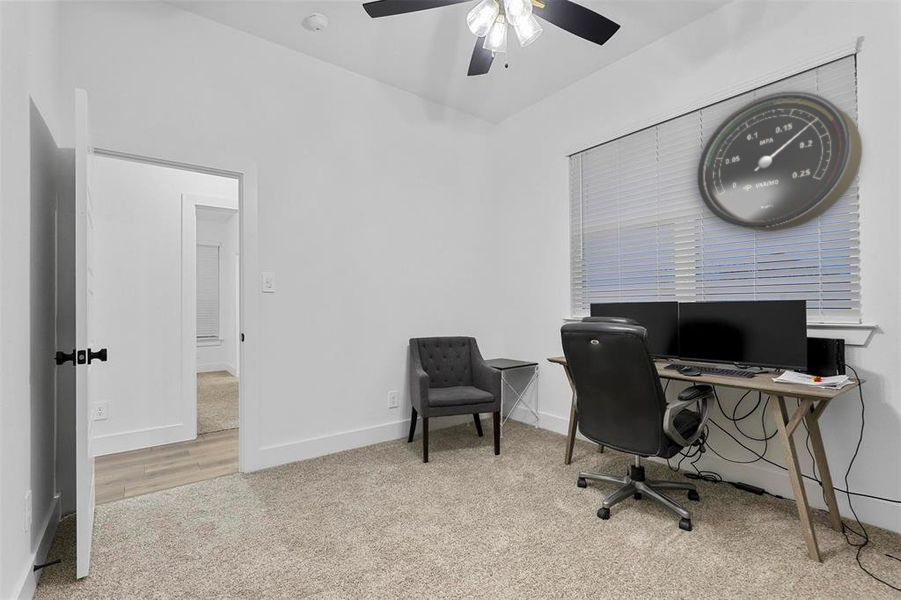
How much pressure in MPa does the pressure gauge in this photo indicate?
0.18 MPa
